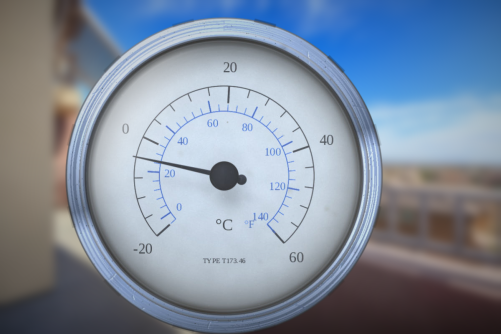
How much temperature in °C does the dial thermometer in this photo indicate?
-4 °C
